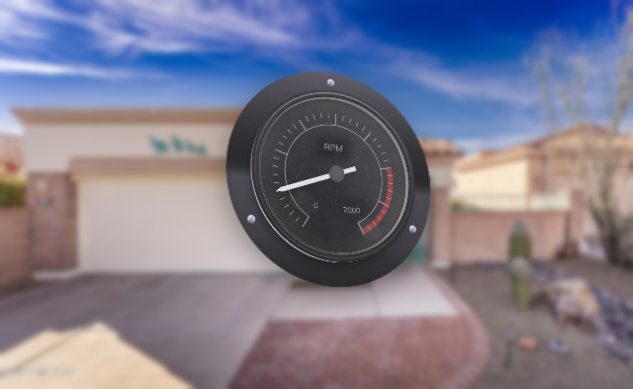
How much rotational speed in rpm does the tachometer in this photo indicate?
250 rpm
